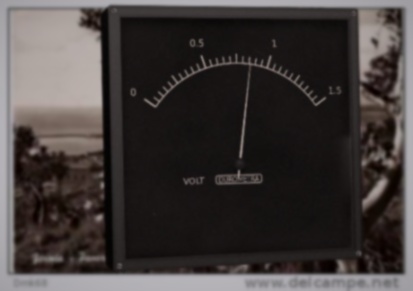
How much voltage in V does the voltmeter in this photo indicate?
0.85 V
